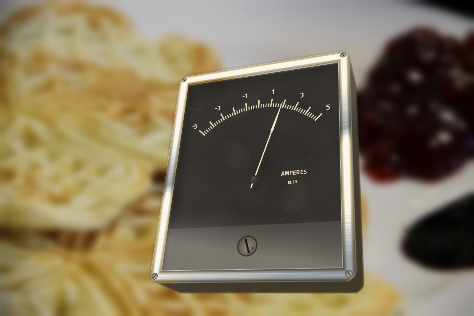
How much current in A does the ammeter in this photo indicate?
2 A
